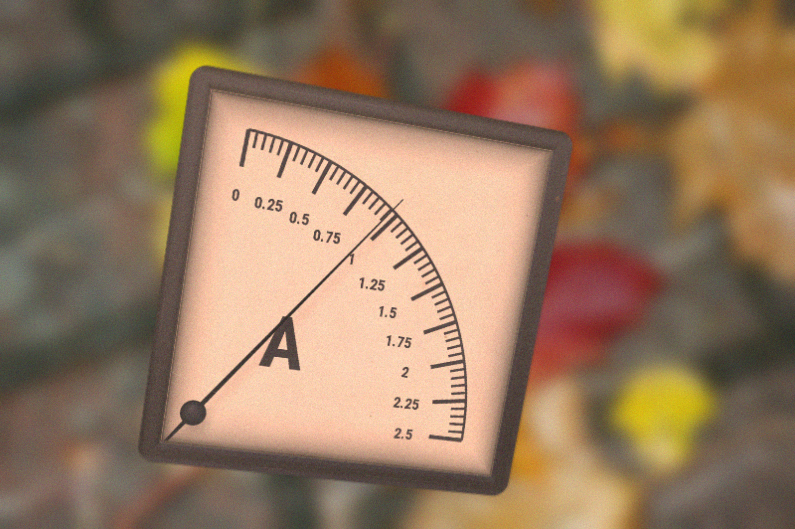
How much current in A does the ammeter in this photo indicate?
0.95 A
